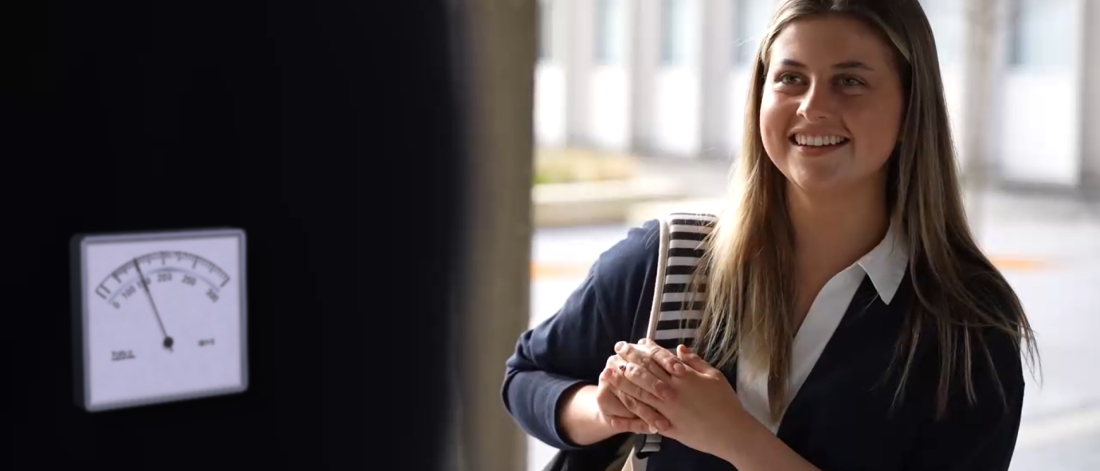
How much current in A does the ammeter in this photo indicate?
150 A
